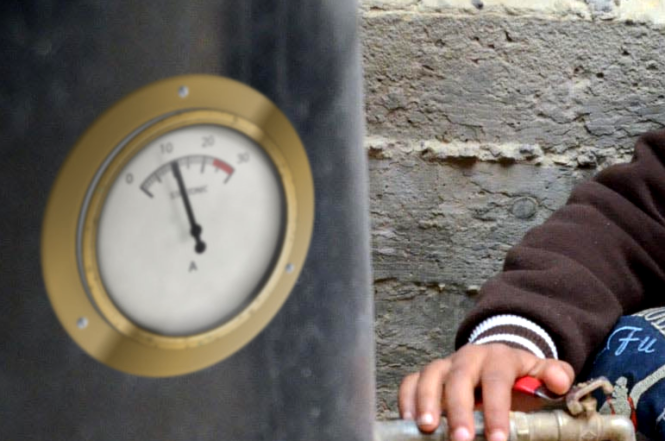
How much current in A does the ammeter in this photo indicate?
10 A
